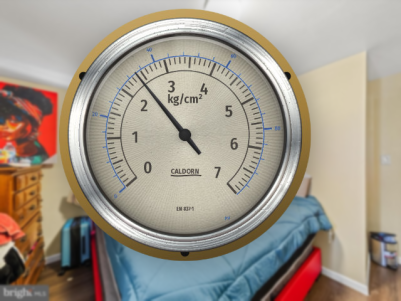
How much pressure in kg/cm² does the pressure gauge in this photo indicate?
2.4 kg/cm²
